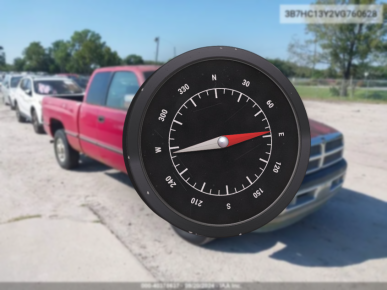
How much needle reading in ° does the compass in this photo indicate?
85 °
